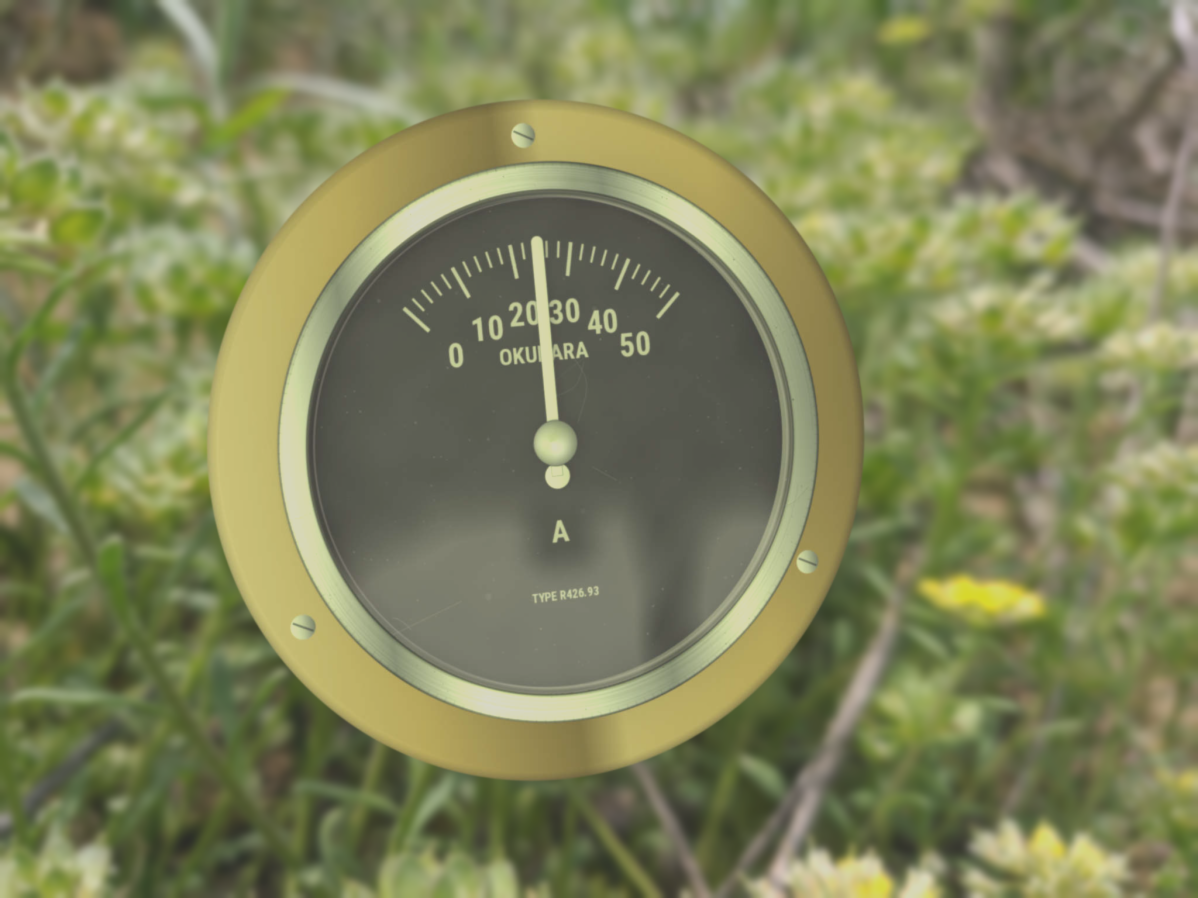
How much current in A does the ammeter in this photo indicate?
24 A
